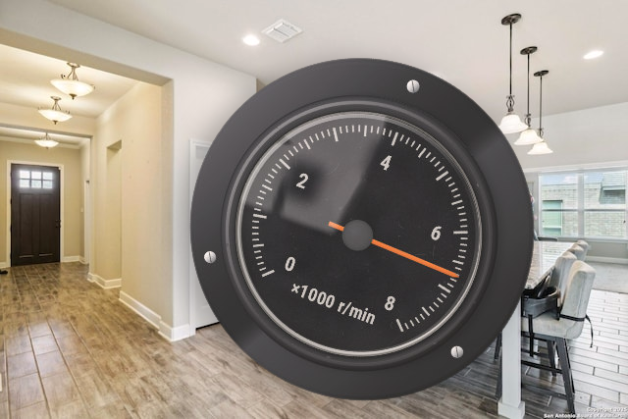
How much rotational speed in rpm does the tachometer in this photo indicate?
6700 rpm
